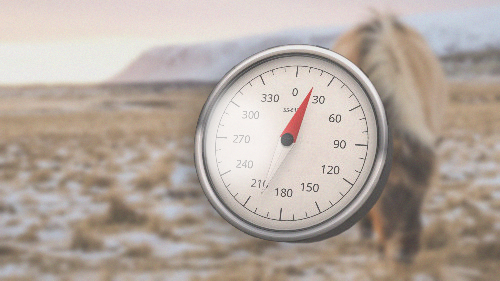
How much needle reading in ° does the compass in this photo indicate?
20 °
